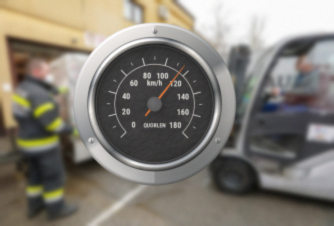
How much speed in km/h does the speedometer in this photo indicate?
115 km/h
